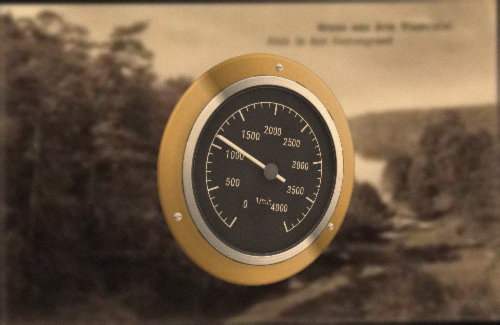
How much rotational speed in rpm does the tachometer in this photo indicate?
1100 rpm
